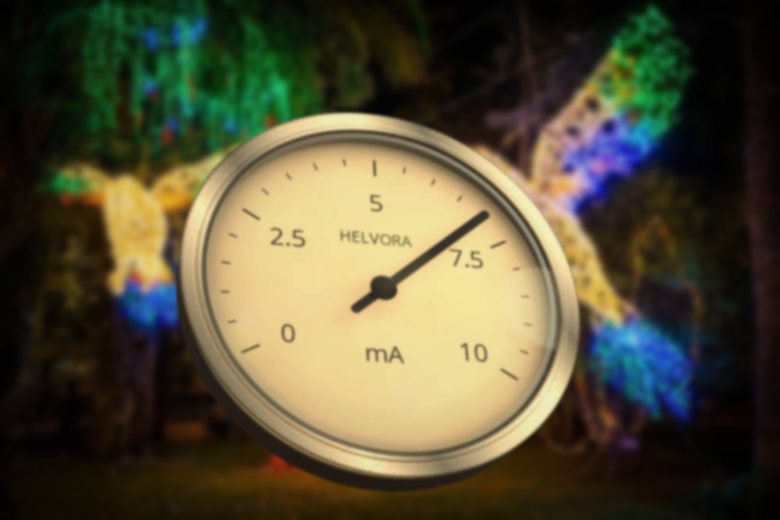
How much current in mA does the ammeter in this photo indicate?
7 mA
